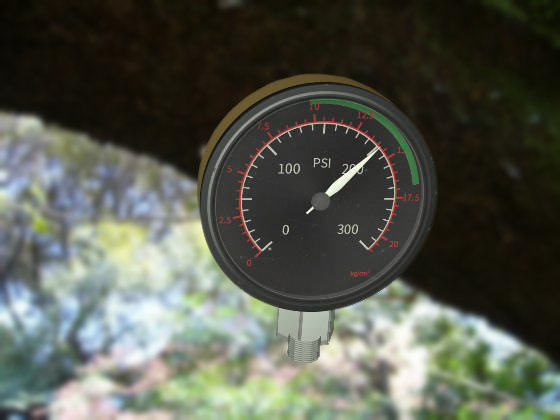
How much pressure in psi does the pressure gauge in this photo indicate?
200 psi
